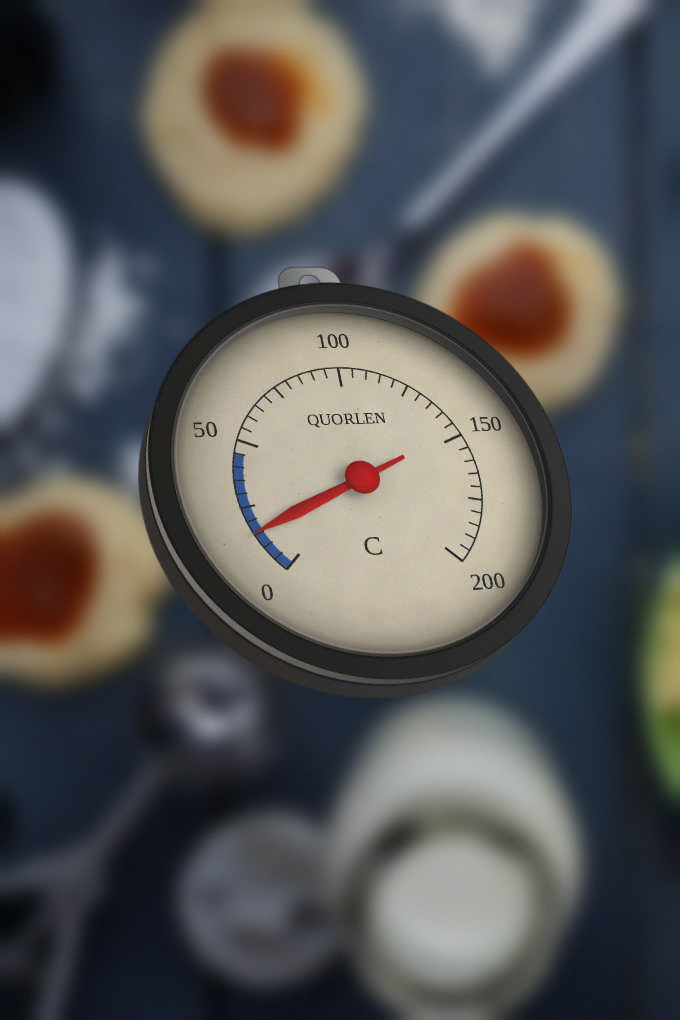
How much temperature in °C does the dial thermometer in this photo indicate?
15 °C
